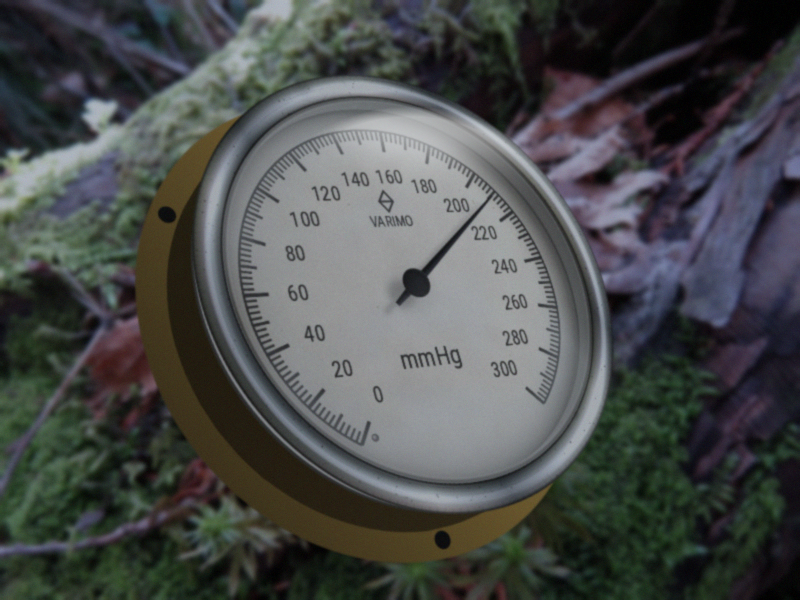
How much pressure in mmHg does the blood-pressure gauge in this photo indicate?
210 mmHg
